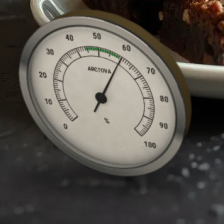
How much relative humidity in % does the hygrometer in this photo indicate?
60 %
